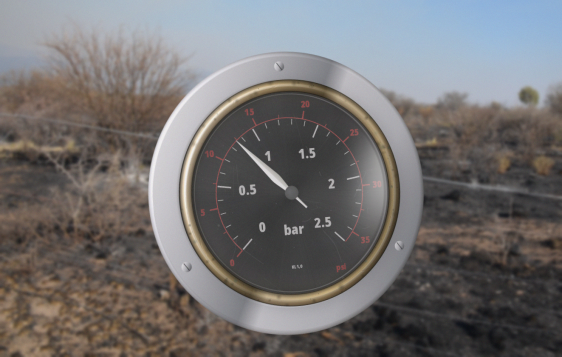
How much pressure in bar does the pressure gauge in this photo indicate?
0.85 bar
